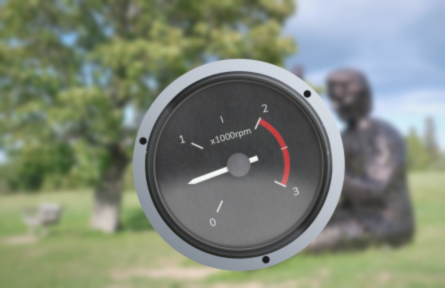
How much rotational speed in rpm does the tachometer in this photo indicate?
500 rpm
